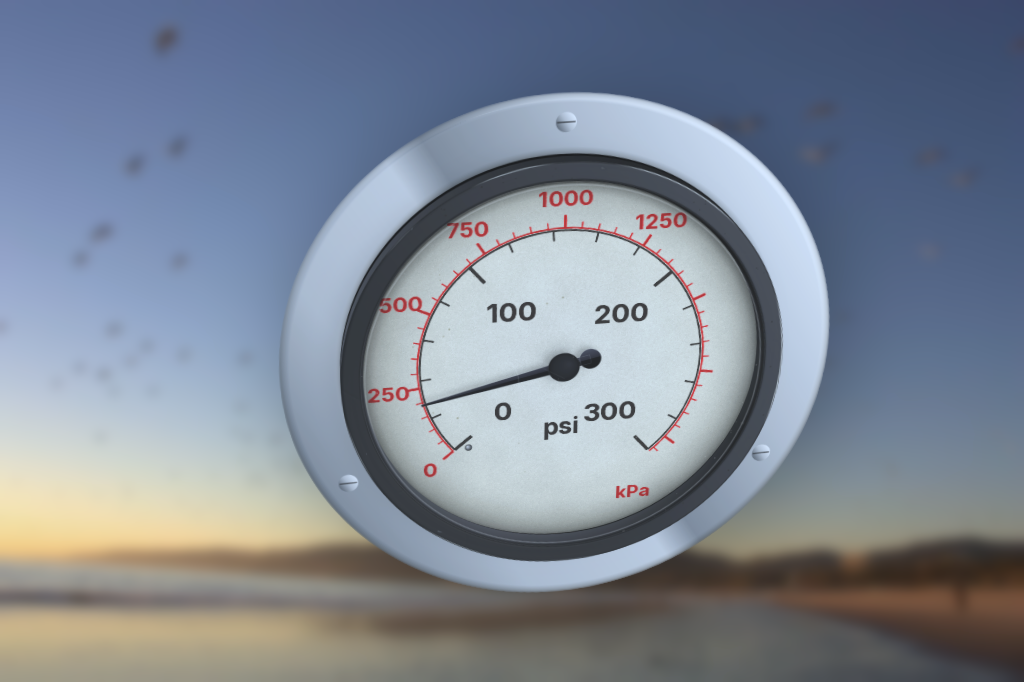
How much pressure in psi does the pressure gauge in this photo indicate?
30 psi
